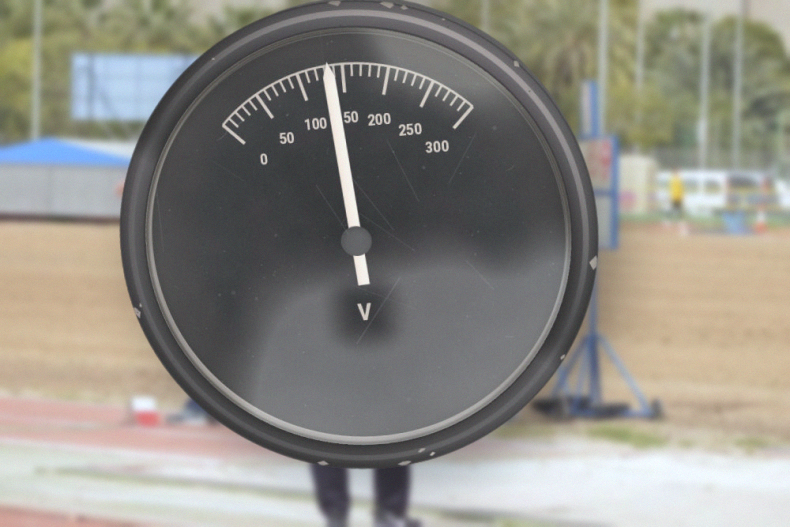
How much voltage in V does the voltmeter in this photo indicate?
135 V
